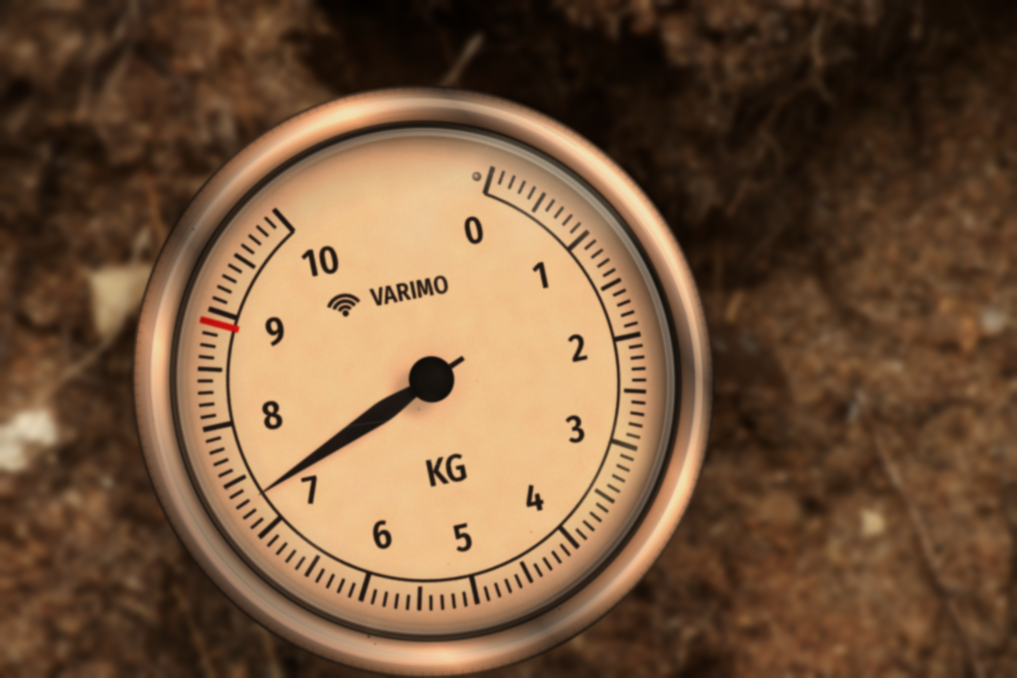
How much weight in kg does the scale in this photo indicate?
7.3 kg
